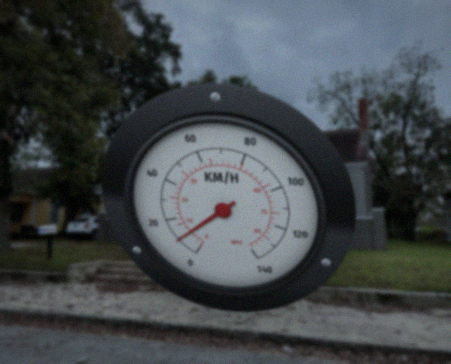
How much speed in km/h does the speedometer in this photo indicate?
10 km/h
